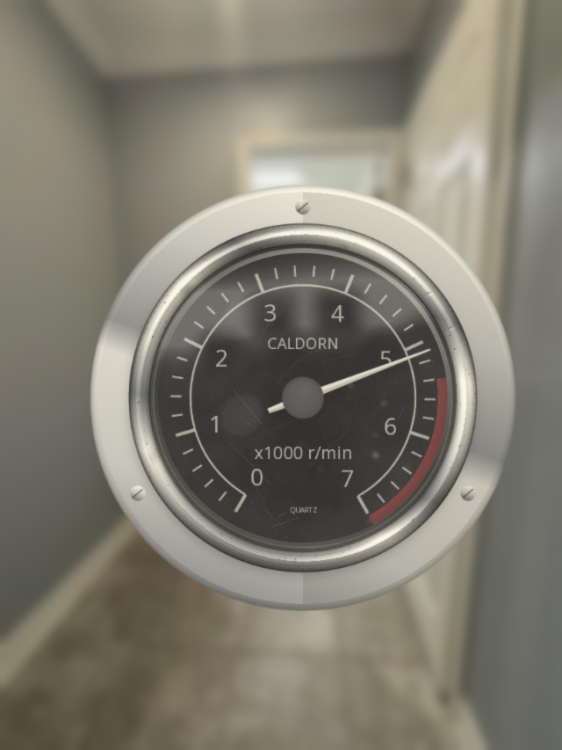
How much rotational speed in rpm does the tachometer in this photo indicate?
5100 rpm
